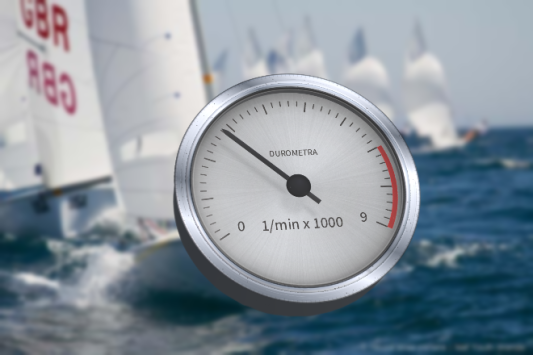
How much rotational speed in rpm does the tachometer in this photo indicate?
2800 rpm
